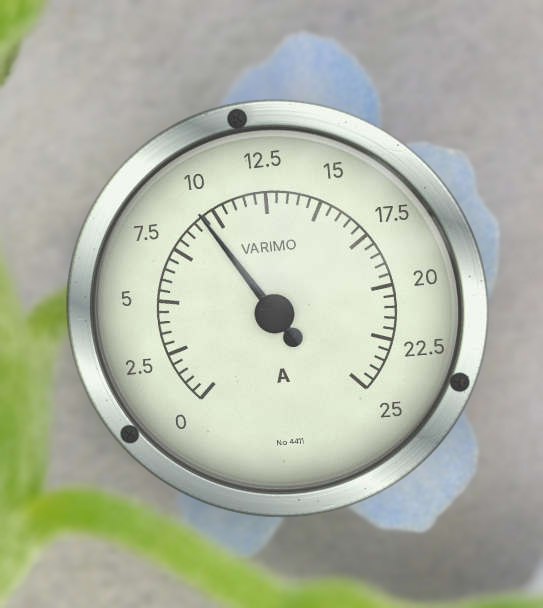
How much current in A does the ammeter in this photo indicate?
9.5 A
